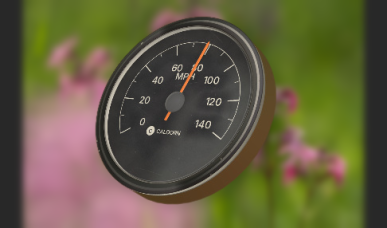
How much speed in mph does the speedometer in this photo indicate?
80 mph
